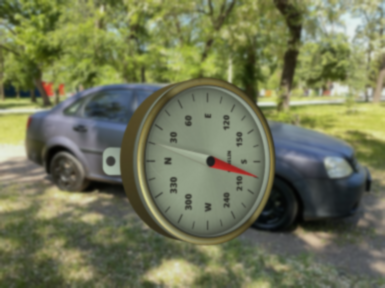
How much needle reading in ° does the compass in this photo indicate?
195 °
